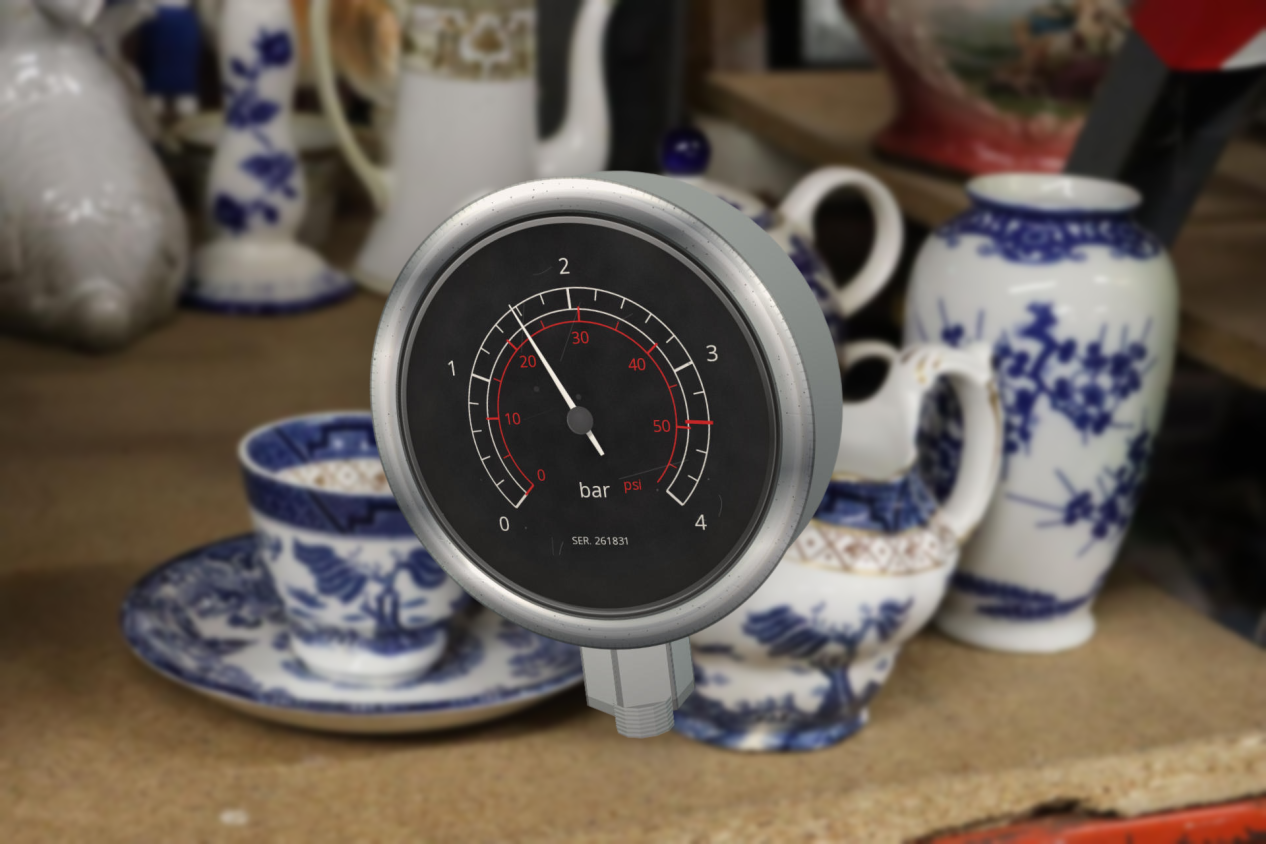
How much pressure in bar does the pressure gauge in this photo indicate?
1.6 bar
